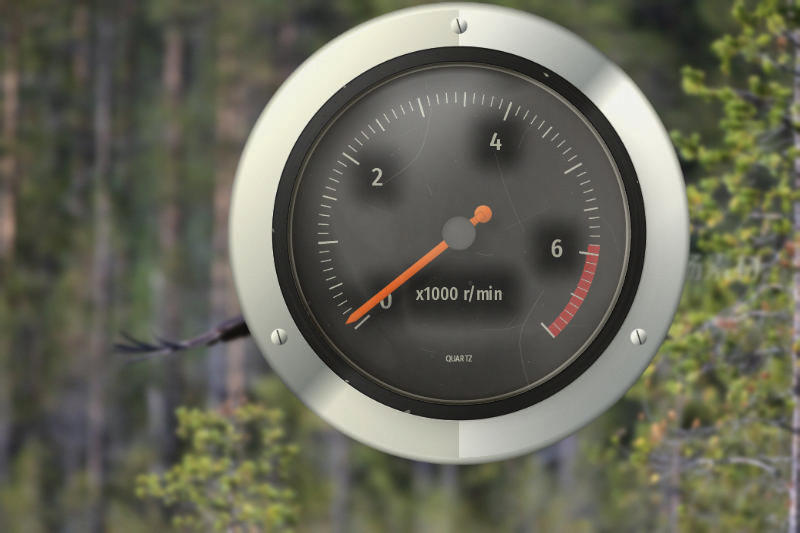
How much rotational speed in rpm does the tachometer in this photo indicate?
100 rpm
